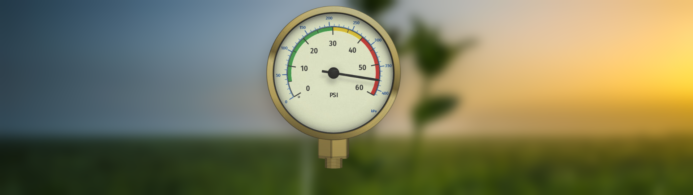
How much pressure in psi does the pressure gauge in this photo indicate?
55 psi
